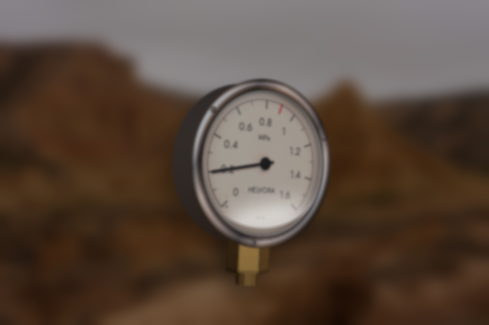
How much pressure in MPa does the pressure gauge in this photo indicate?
0.2 MPa
